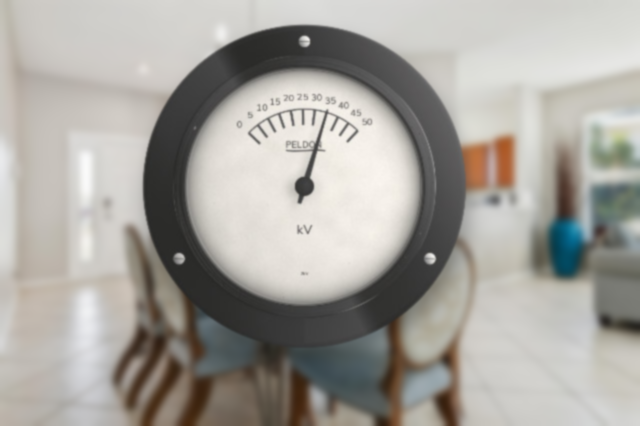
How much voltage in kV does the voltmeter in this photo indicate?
35 kV
